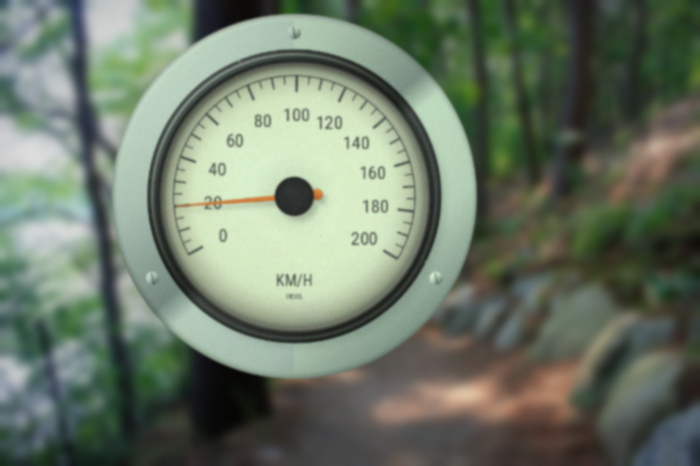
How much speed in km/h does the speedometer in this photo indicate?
20 km/h
